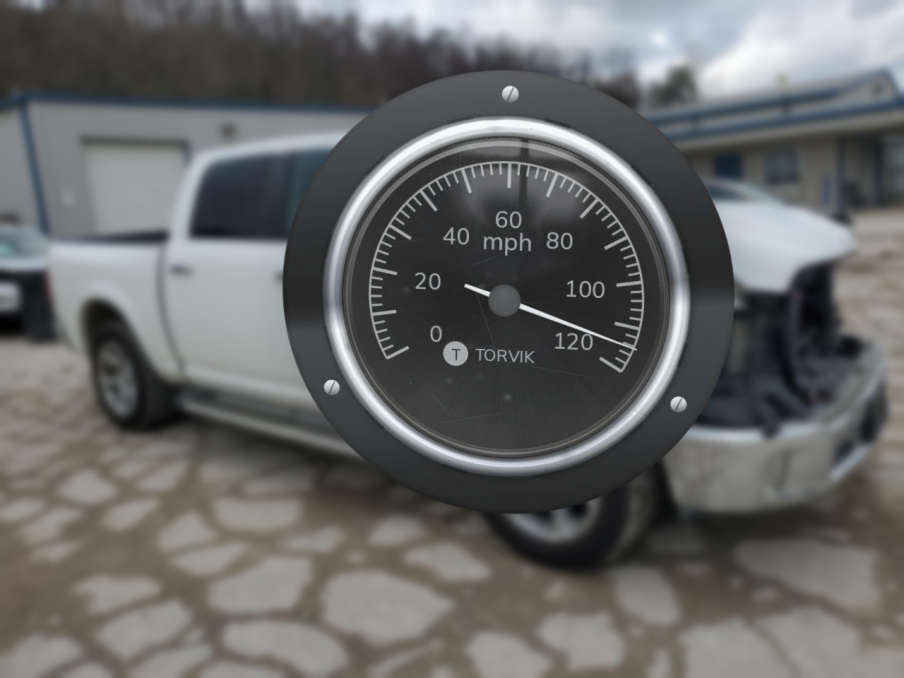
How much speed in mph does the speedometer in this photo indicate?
114 mph
